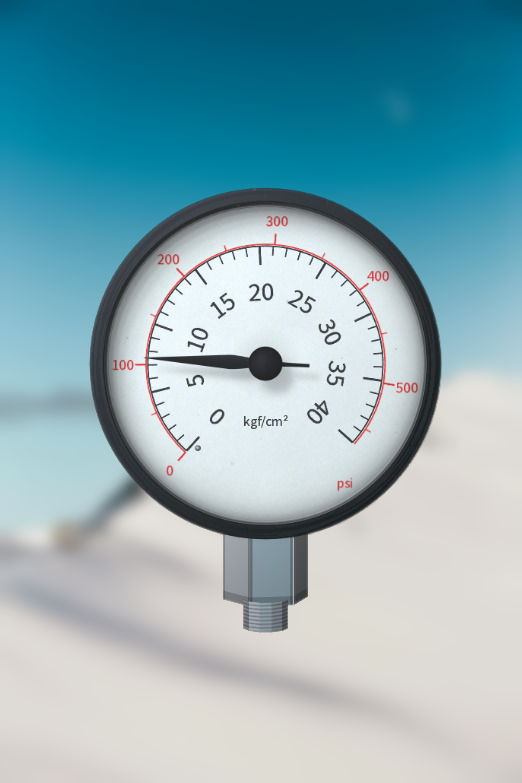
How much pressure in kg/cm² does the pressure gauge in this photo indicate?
7.5 kg/cm²
